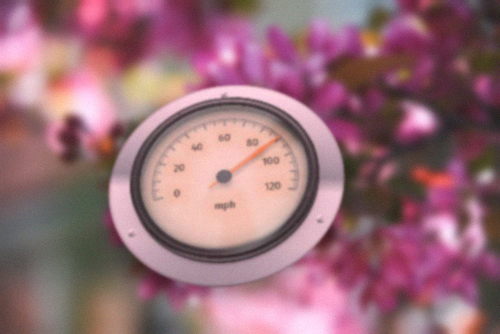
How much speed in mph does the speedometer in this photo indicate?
90 mph
